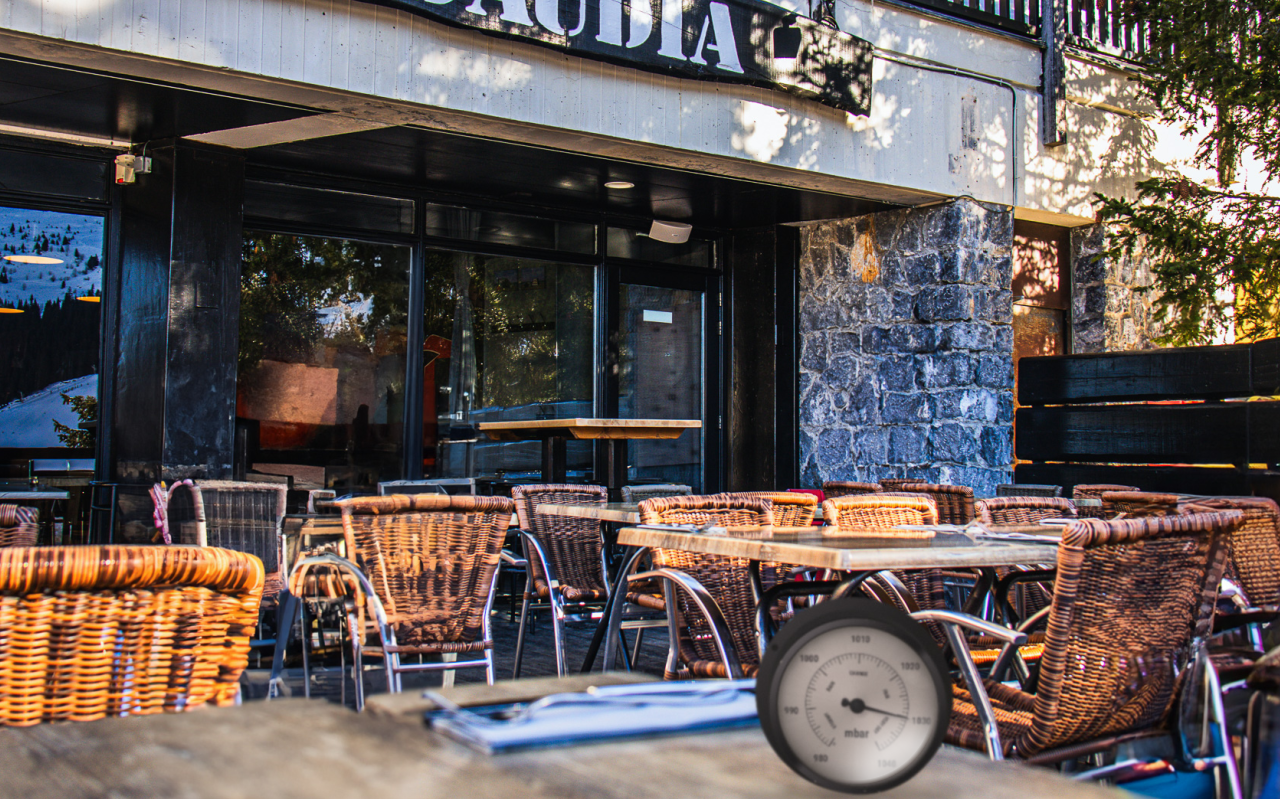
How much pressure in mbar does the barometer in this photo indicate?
1030 mbar
